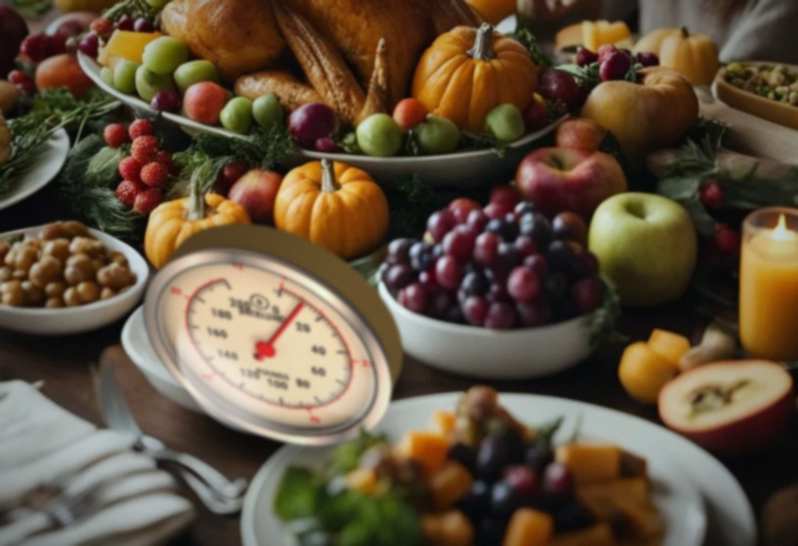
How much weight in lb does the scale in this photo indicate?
10 lb
